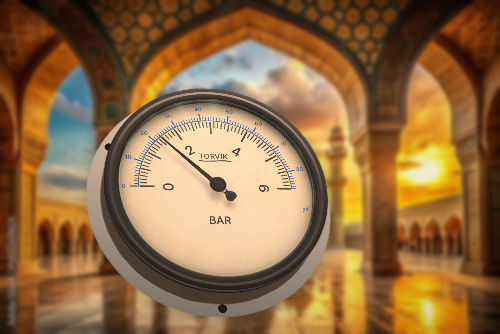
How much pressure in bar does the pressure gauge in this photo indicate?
1.5 bar
